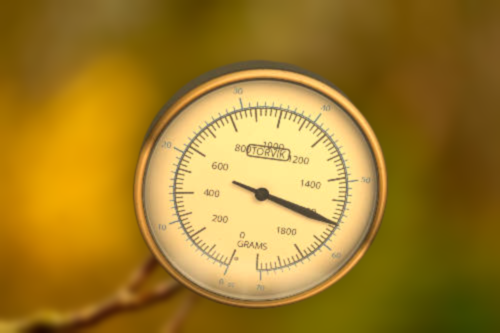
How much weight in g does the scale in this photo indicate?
1600 g
